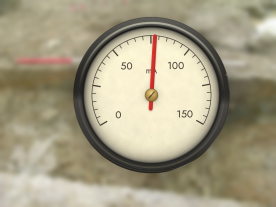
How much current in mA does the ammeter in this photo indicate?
77.5 mA
